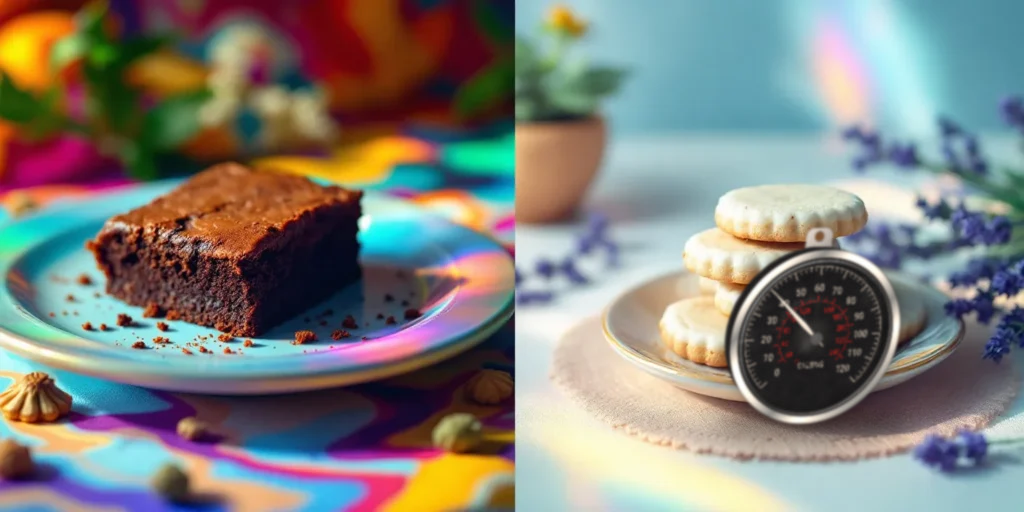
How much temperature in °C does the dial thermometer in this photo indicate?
40 °C
